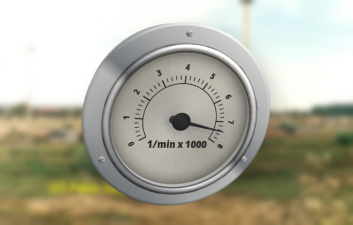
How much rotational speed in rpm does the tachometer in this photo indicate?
7400 rpm
